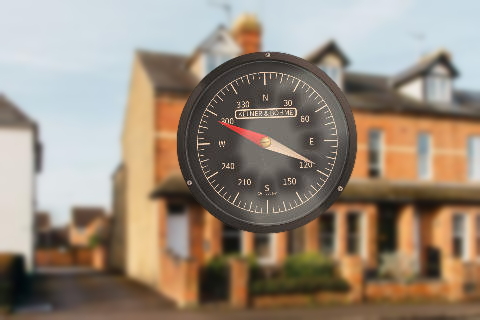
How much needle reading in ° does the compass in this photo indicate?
295 °
